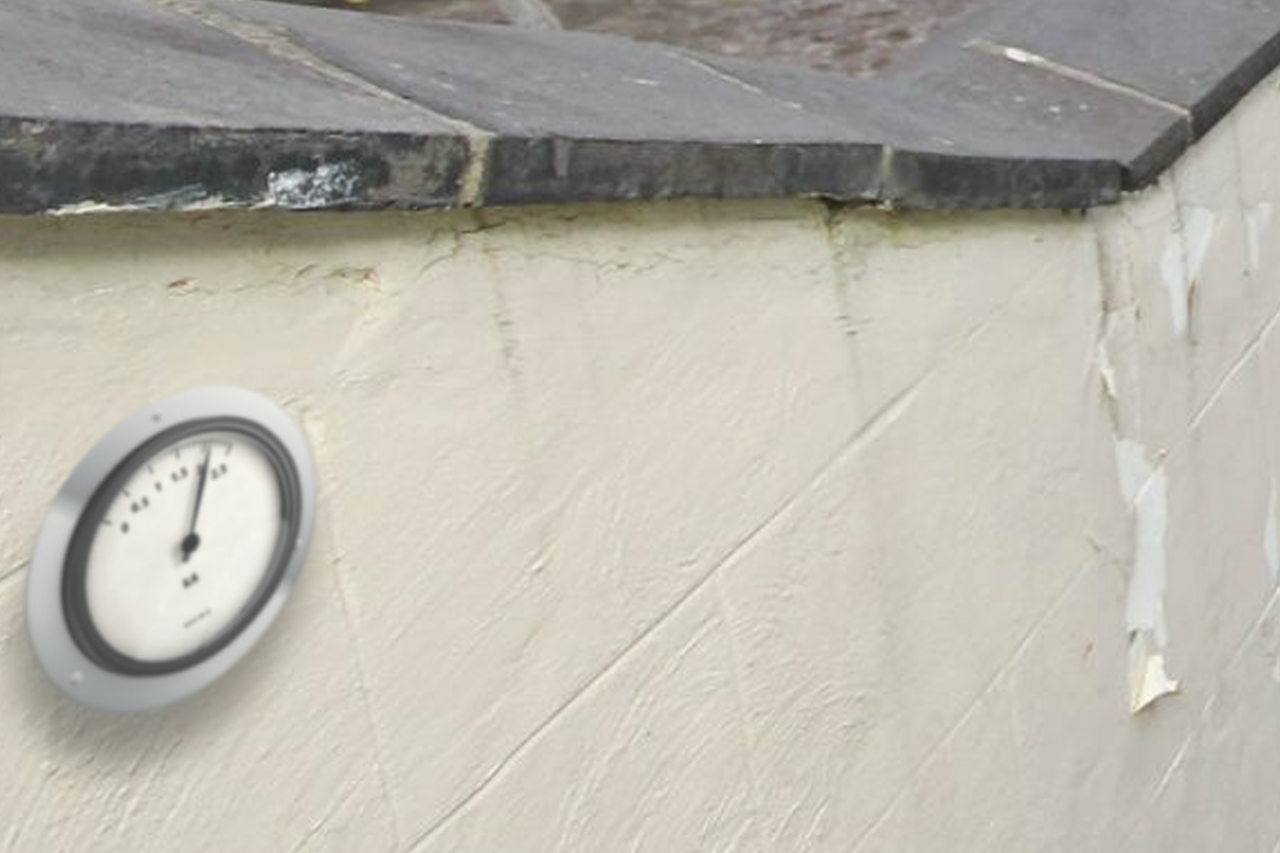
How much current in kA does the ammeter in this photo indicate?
2 kA
